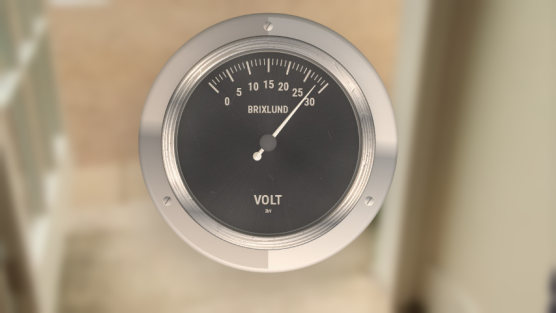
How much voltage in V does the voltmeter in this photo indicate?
28 V
